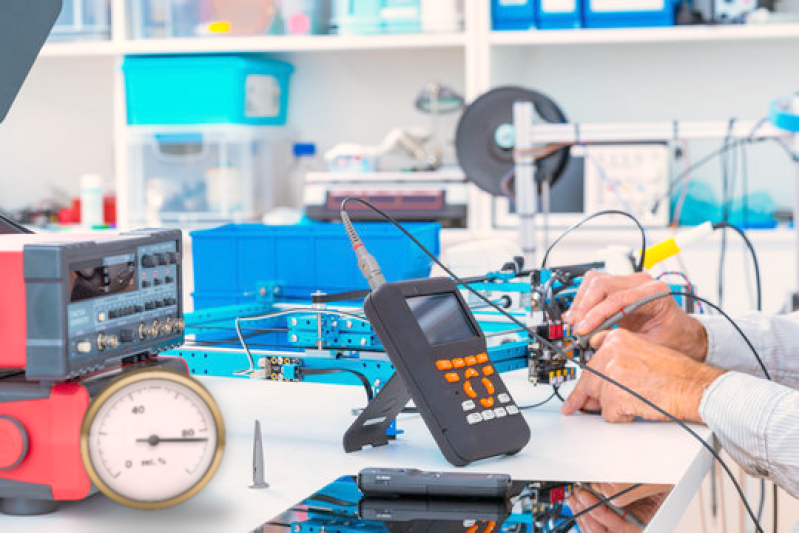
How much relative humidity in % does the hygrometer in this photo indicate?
84 %
